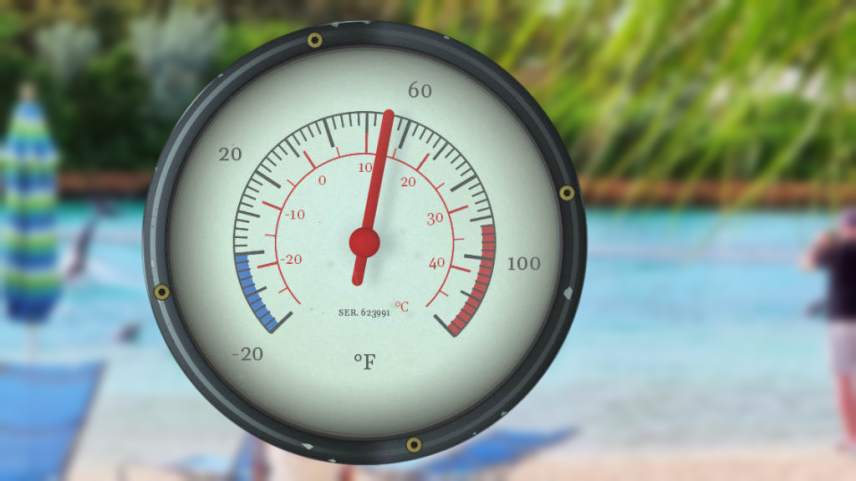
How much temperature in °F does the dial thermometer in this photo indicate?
55 °F
